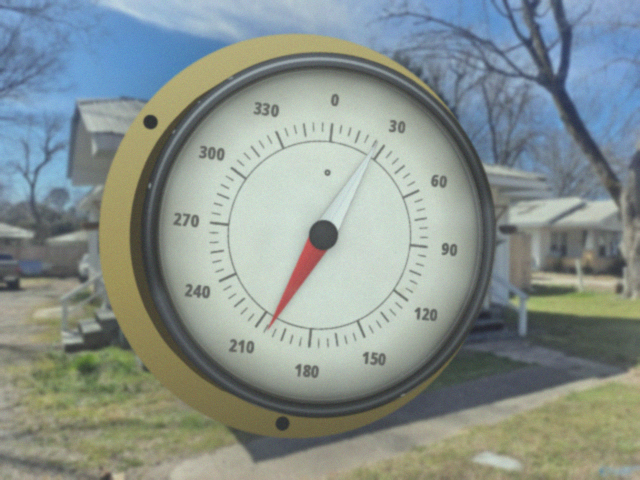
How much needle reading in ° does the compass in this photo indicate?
205 °
